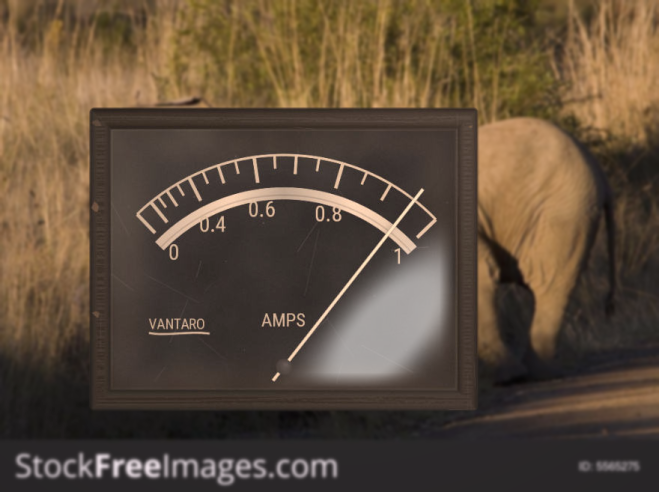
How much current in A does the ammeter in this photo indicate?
0.95 A
